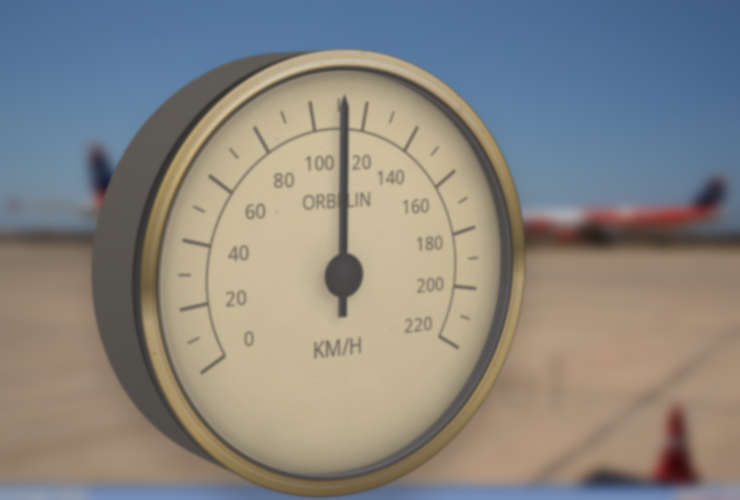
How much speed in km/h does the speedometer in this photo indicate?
110 km/h
